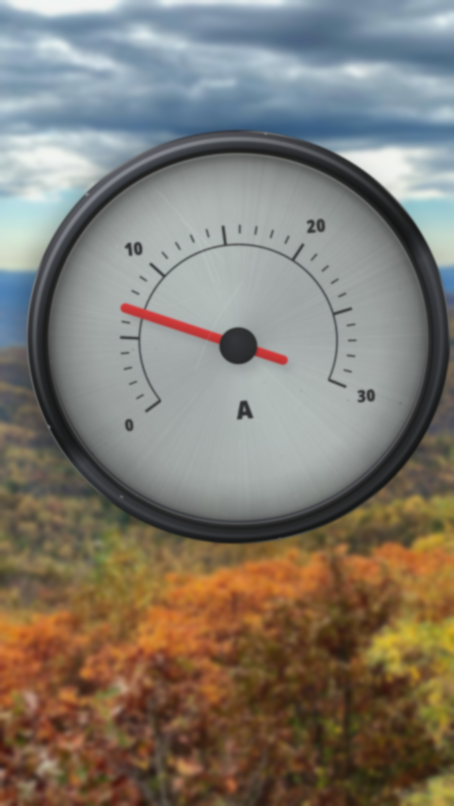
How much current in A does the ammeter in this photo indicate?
7 A
